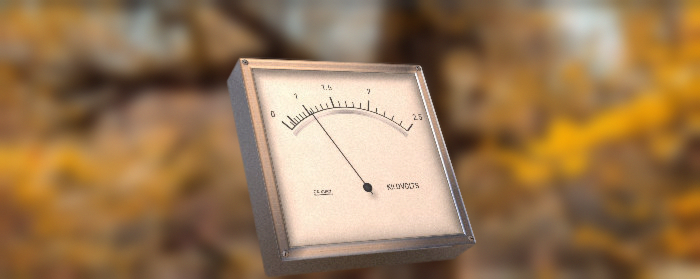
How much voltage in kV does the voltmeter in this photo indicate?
1 kV
